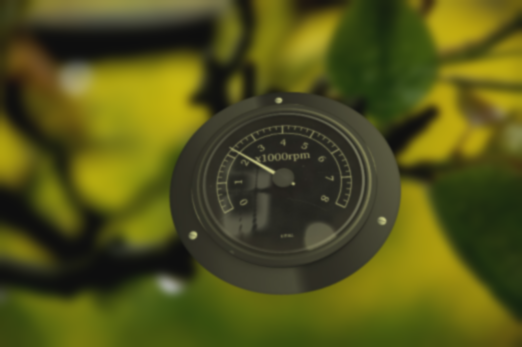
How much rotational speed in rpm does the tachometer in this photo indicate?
2200 rpm
